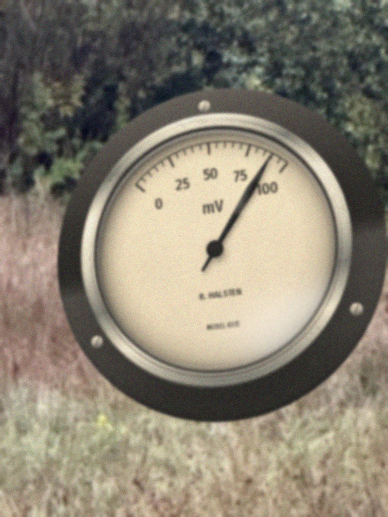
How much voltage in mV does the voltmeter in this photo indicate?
90 mV
